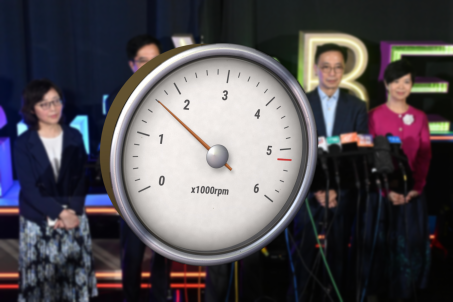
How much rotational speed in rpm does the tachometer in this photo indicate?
1600 rpm
